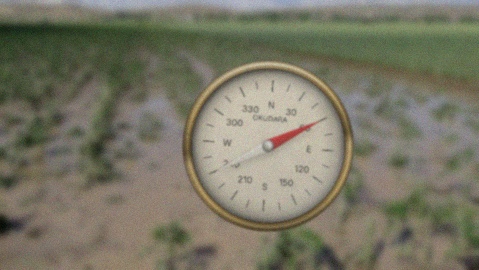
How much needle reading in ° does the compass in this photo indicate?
60 °
